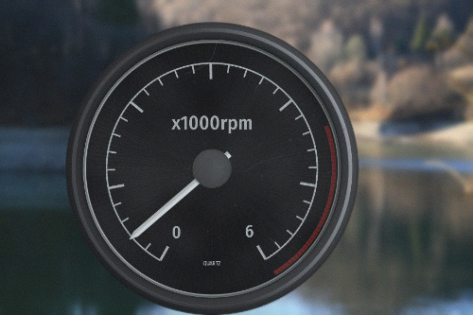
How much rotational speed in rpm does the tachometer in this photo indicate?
400 rpm
